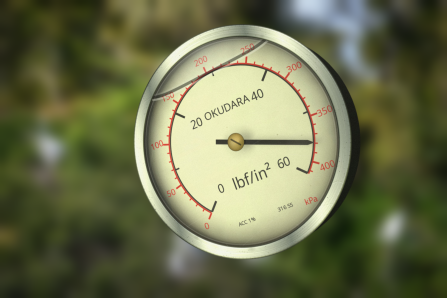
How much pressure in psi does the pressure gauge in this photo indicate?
55 psi
